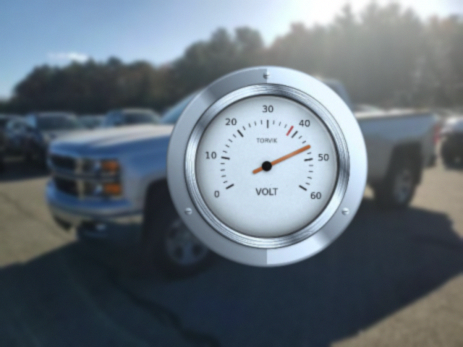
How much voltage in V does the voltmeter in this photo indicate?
46 V
